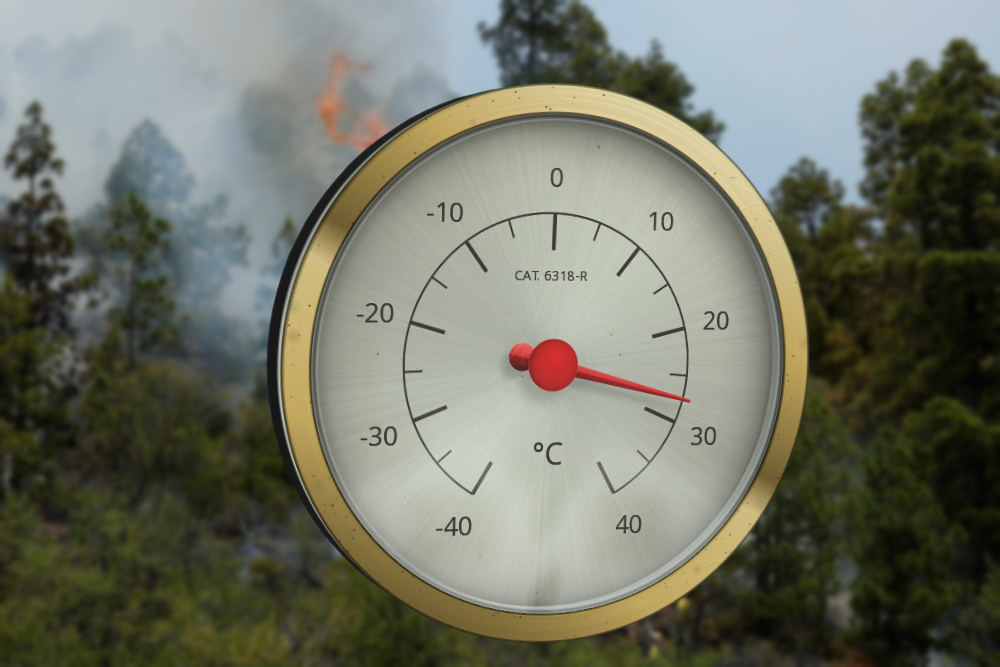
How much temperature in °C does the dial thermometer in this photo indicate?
27.5 °C
